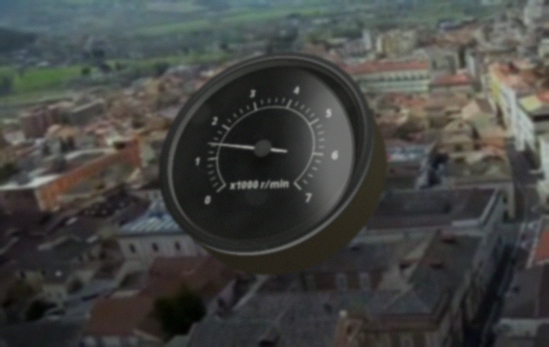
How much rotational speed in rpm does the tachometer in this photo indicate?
1400 rpm
